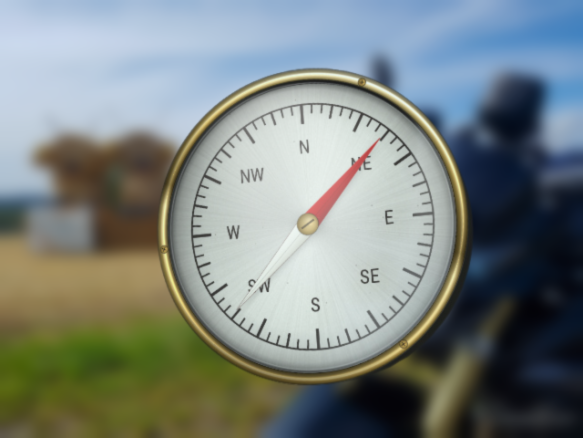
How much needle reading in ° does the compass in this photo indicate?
45 °
